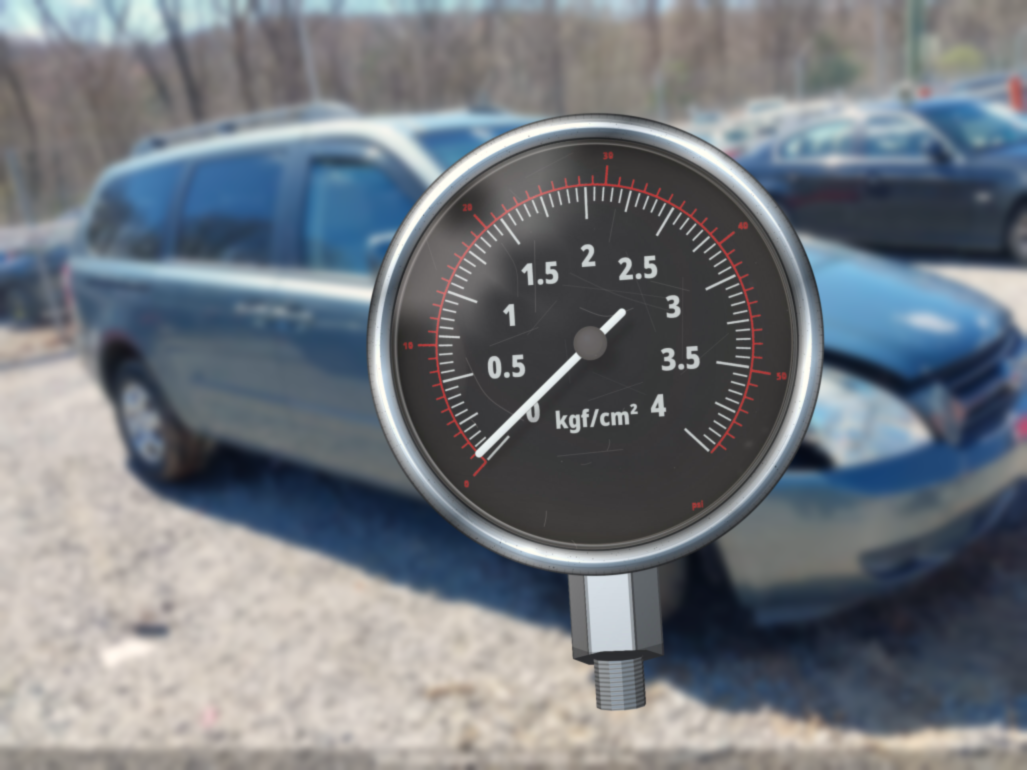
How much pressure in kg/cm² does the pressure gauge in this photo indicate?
0.05 kg/cm²
